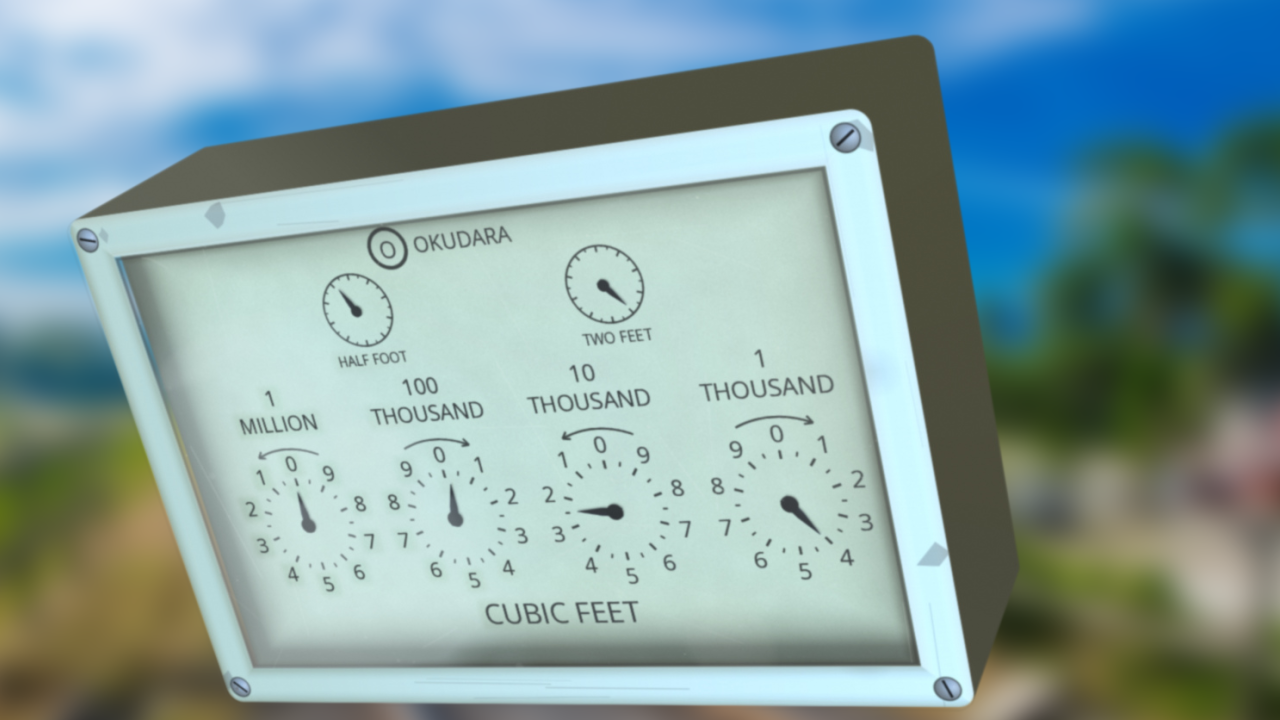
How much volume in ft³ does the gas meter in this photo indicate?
2400 ft³
